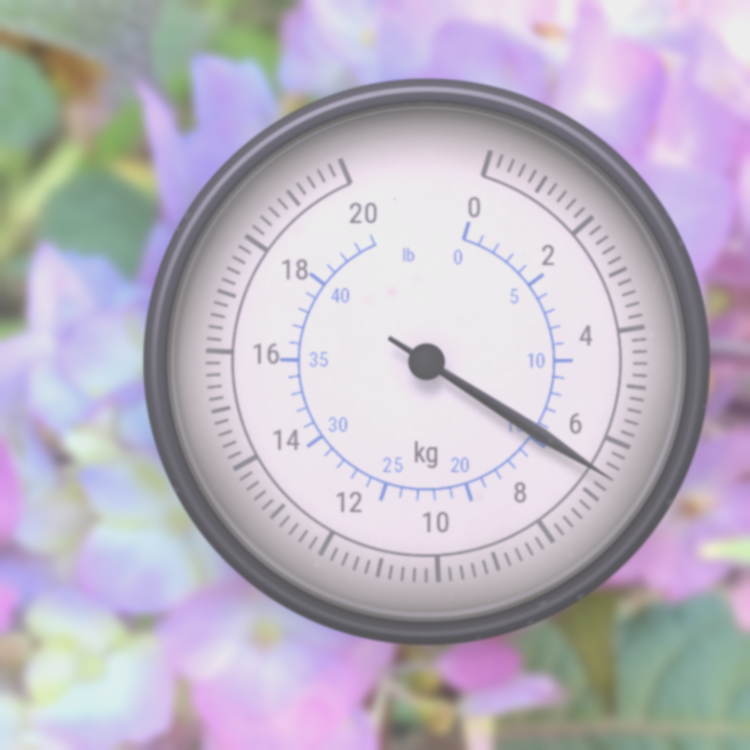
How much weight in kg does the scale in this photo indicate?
6.6 kg
